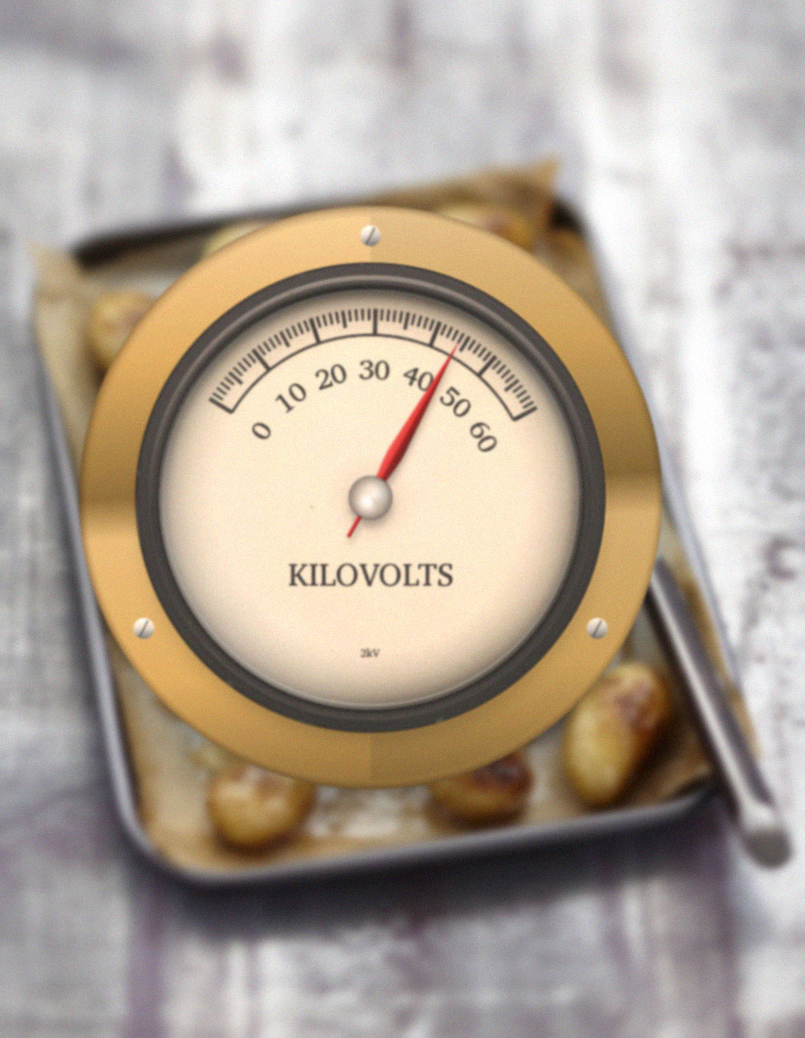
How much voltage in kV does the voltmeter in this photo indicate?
44 kV
